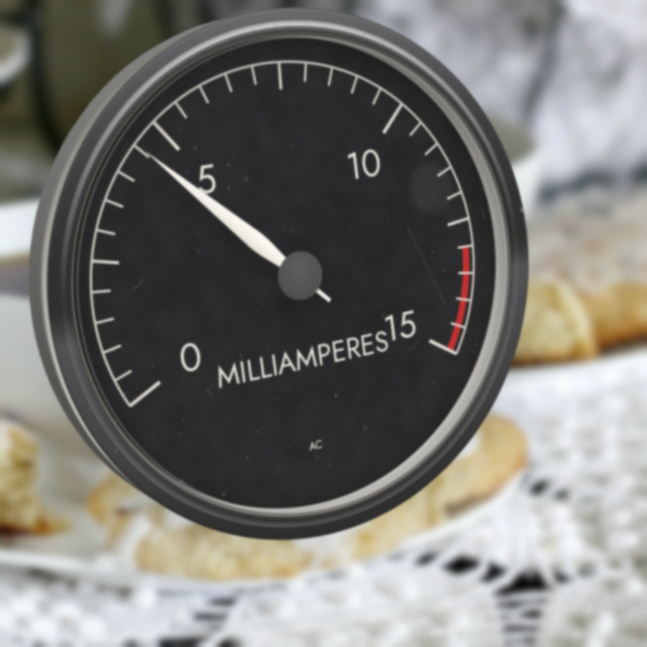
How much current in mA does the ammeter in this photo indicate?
4.5 mA
